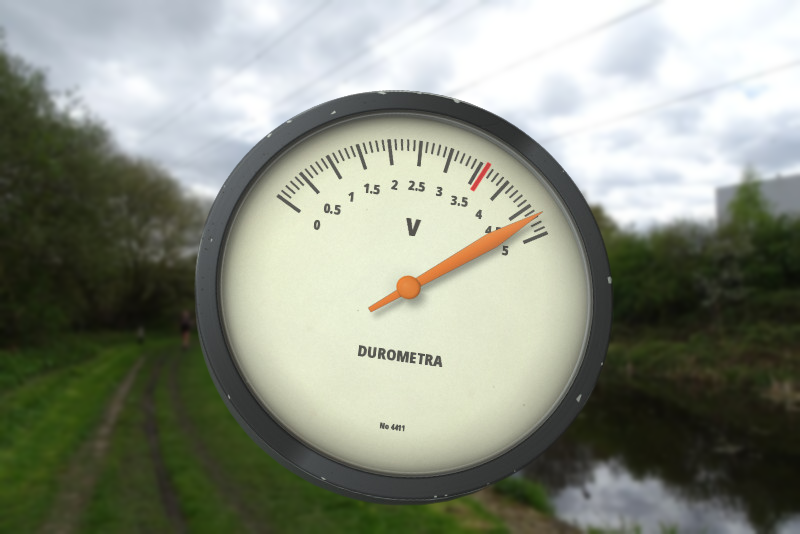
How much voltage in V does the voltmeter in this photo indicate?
4.7 V
